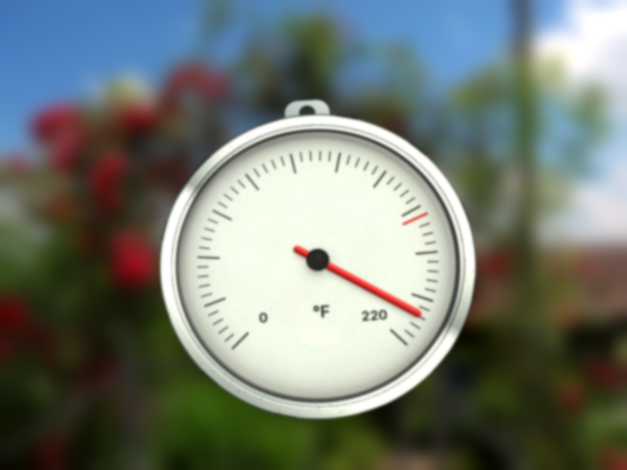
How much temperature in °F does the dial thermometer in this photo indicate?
208 °F
